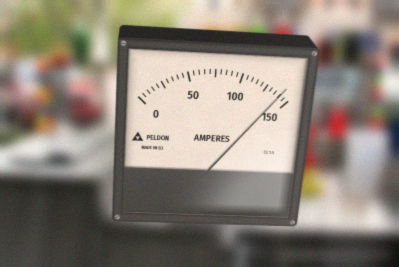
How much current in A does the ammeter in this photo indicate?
140 A
